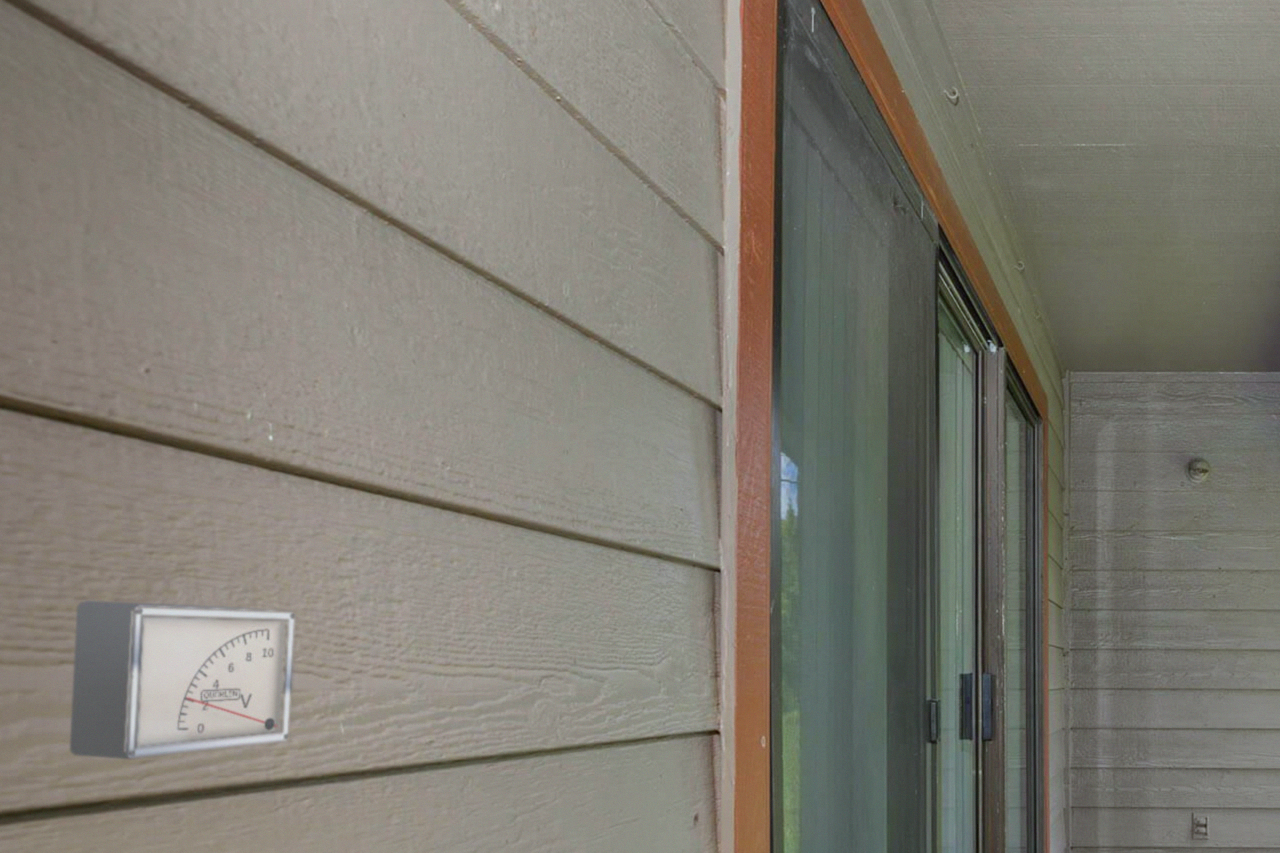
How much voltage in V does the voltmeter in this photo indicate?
2 V
